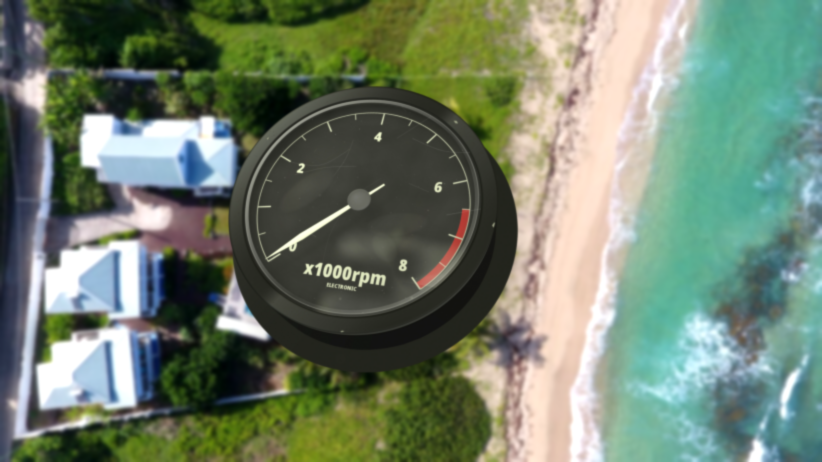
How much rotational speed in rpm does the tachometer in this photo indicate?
0 rpm
